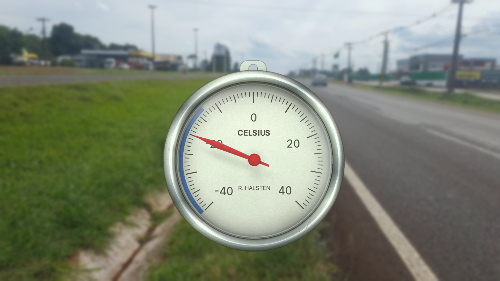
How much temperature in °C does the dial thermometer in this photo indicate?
-20 °C
